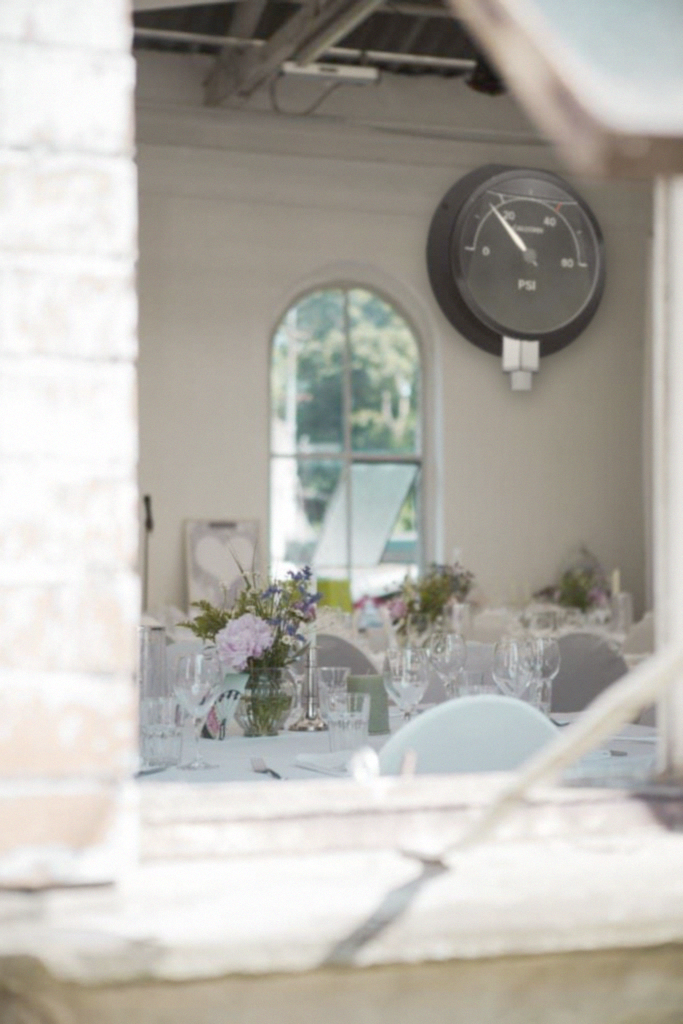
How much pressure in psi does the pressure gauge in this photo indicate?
15 psi
